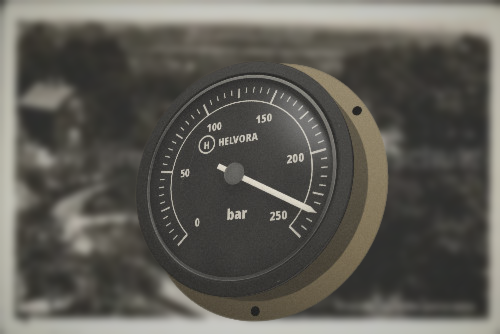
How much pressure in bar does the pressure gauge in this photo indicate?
235 bar
